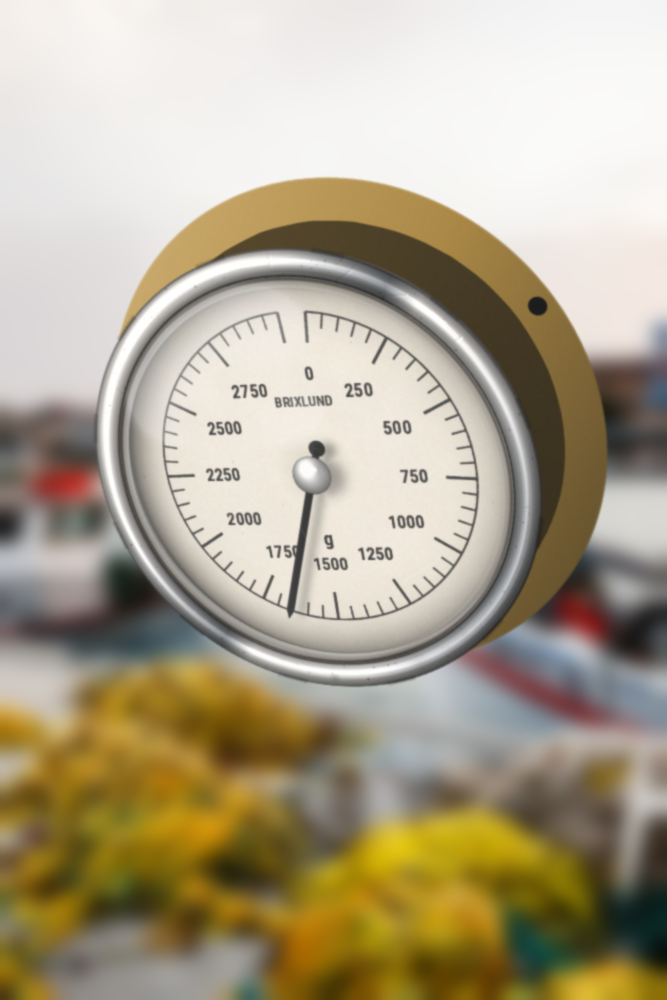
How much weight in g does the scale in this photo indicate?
1650 g
